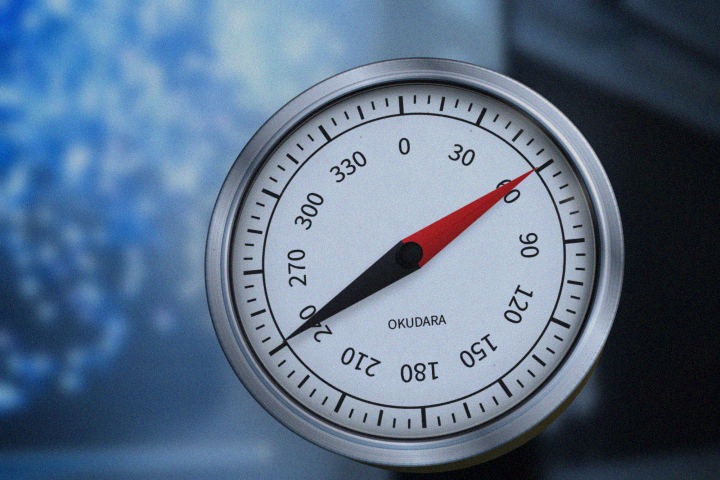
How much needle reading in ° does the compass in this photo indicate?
60 °
